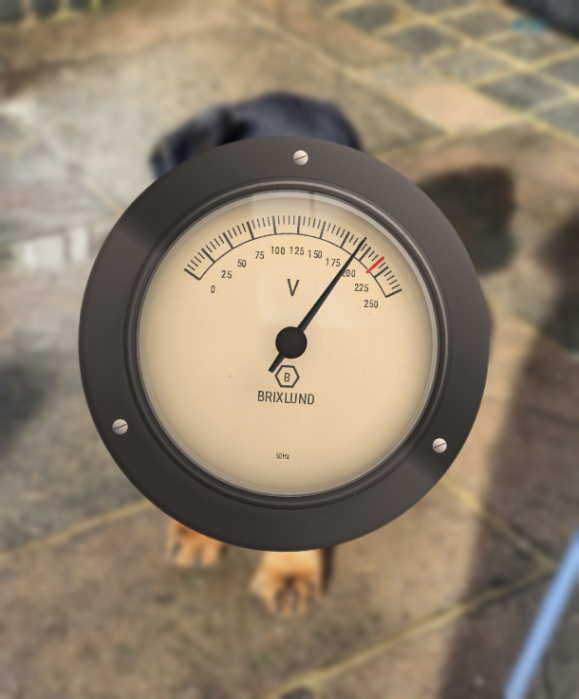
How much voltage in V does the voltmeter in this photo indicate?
190 V
